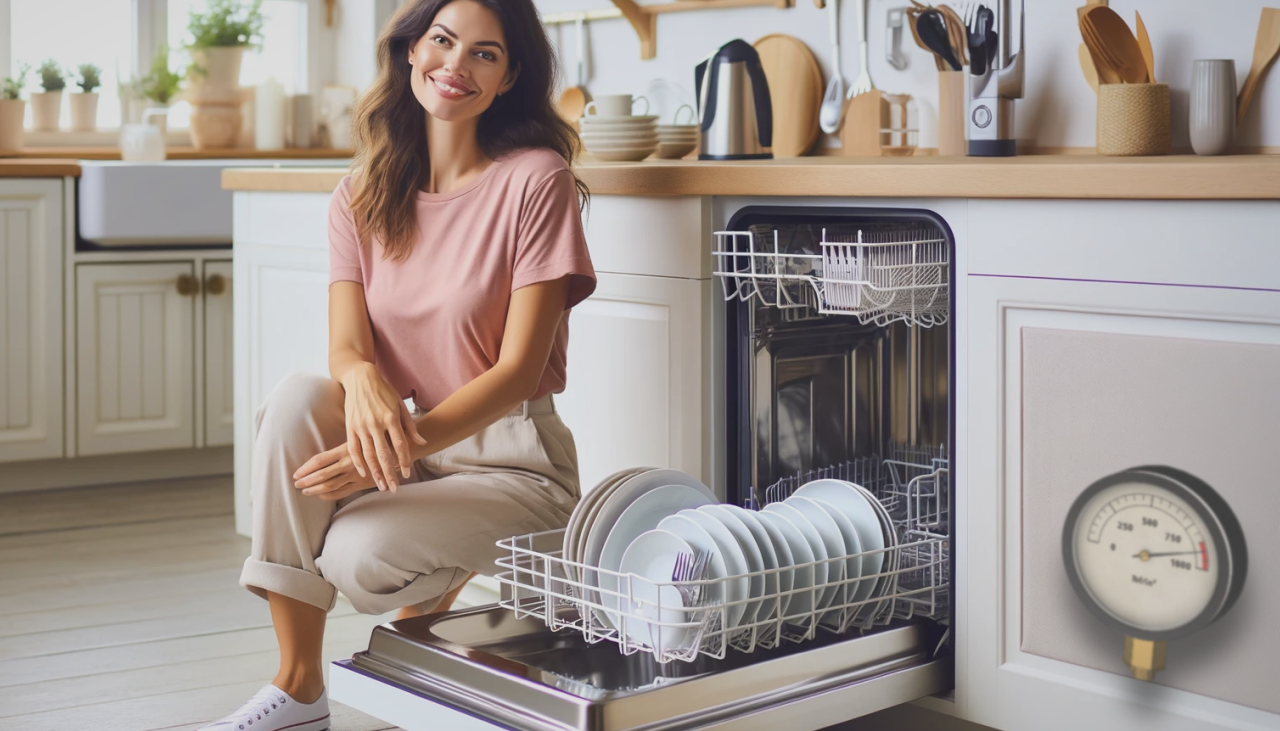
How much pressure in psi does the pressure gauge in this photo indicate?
900 psi
